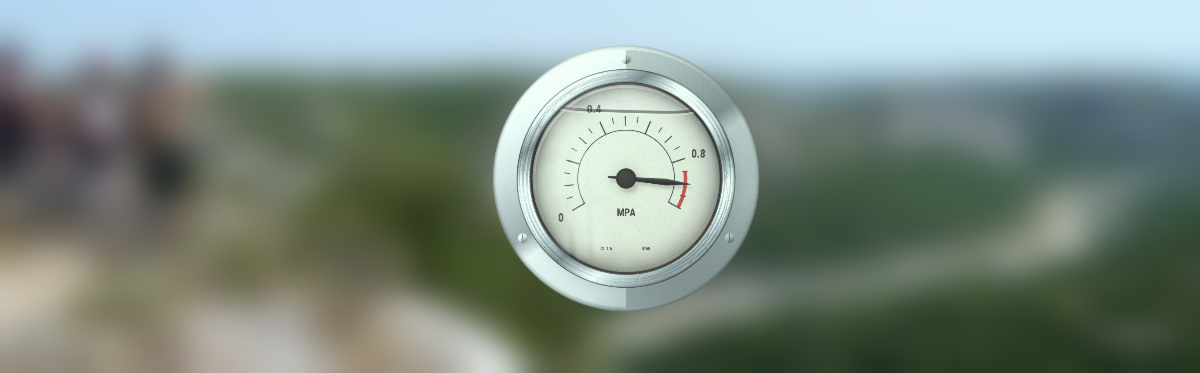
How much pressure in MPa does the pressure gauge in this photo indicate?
0.9 MPa
